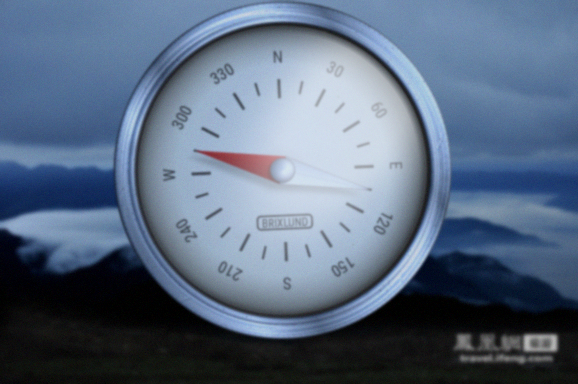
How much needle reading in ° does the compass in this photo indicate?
285 °
